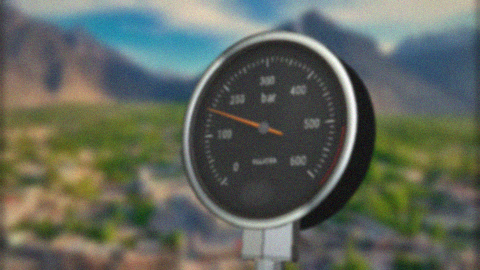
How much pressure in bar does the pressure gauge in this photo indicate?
150 bar
